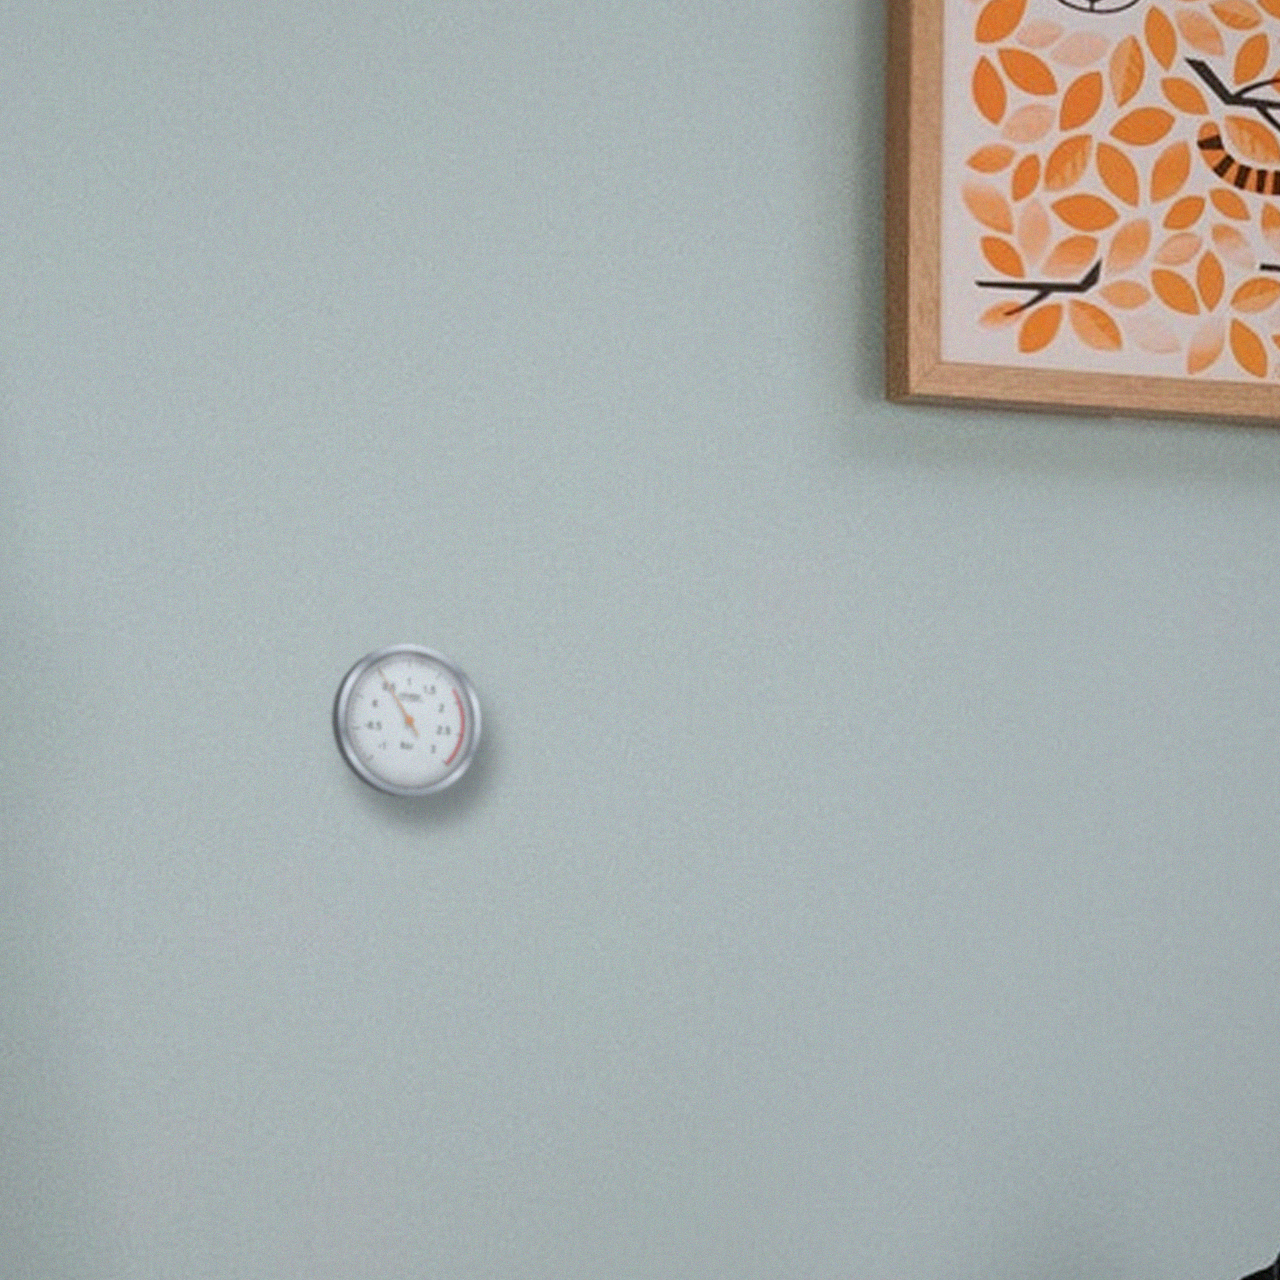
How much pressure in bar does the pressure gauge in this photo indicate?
0.5 bar
